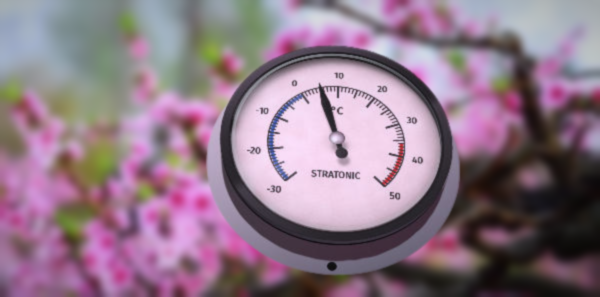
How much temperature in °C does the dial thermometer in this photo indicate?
5 °C
